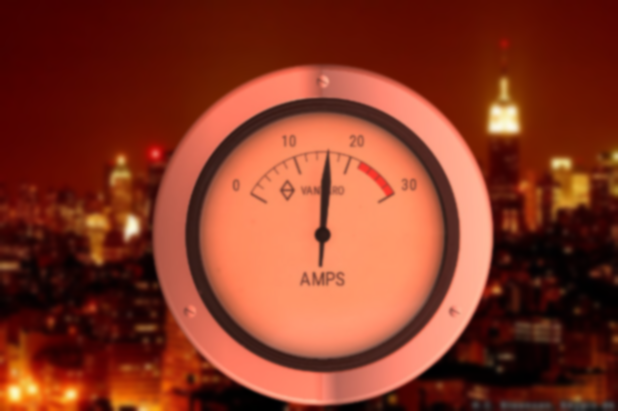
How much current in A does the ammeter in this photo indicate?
16 A
